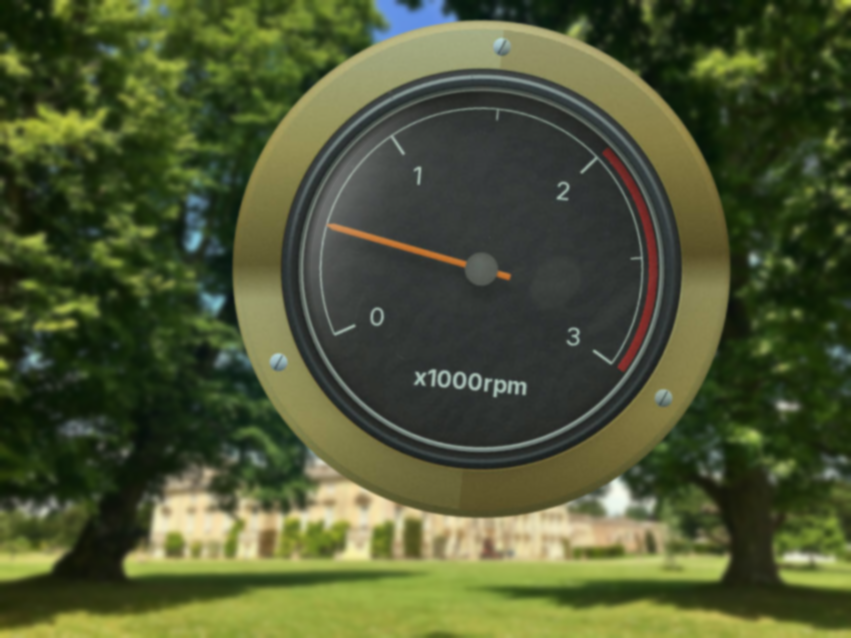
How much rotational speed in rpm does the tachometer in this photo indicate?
500 rpm
